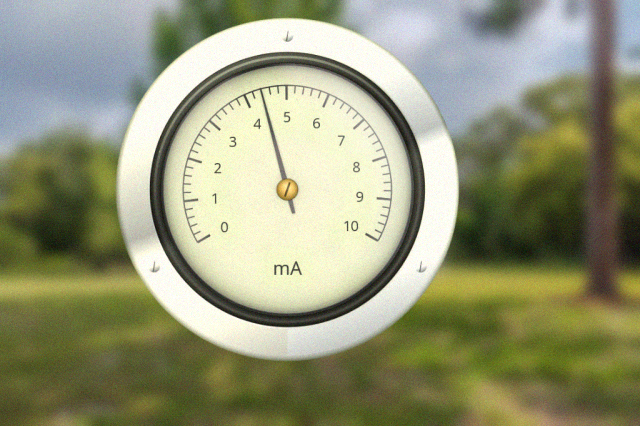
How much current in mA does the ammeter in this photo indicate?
4.4 mA
